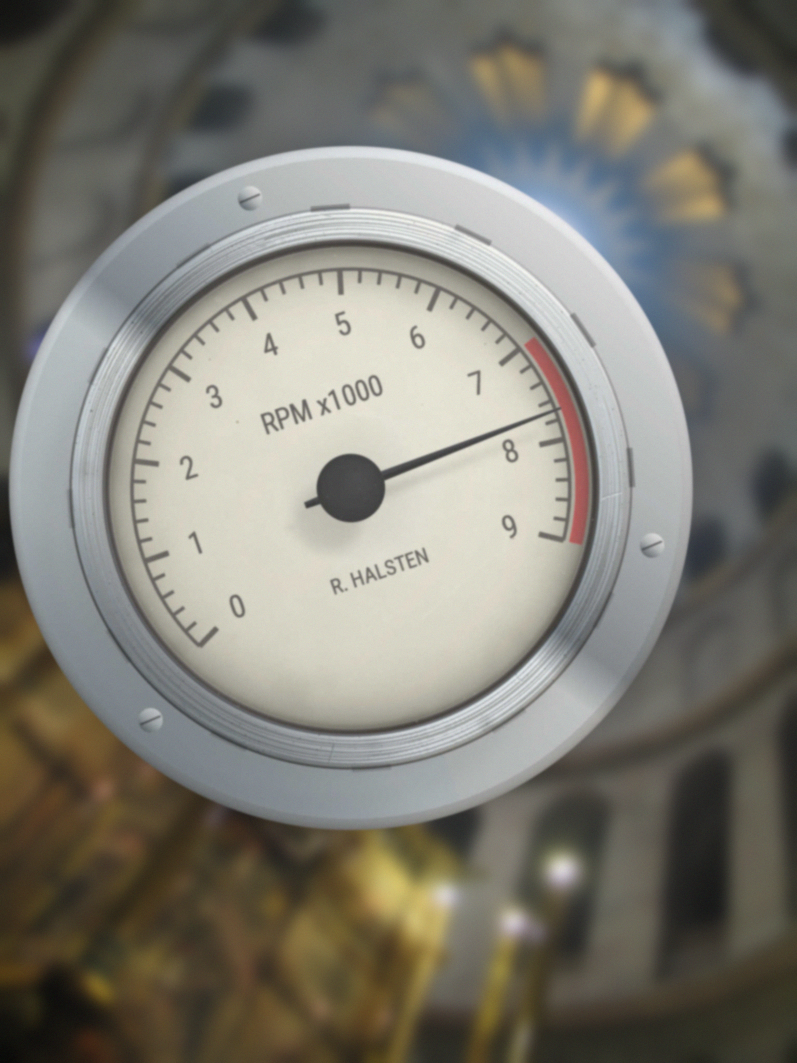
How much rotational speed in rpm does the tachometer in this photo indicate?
7700 rpm
